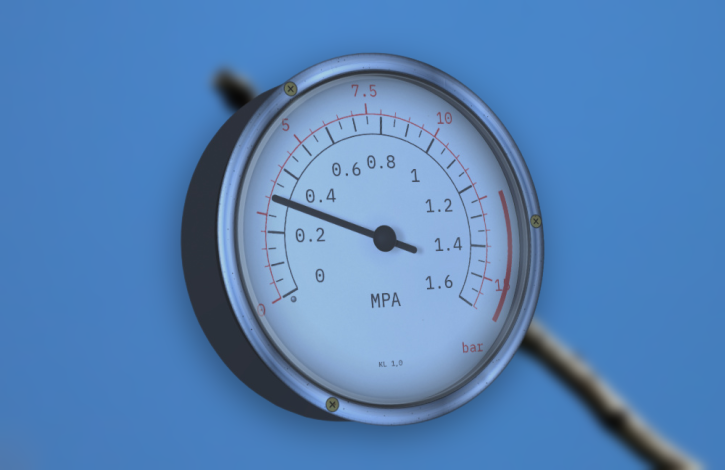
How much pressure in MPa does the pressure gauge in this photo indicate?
0.3 MPa
